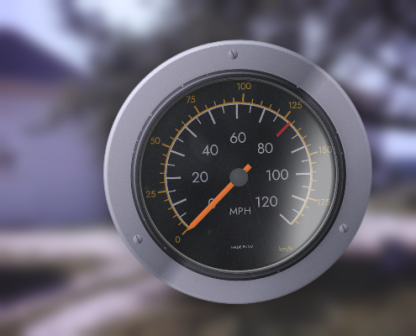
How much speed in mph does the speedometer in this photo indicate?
0 mph
